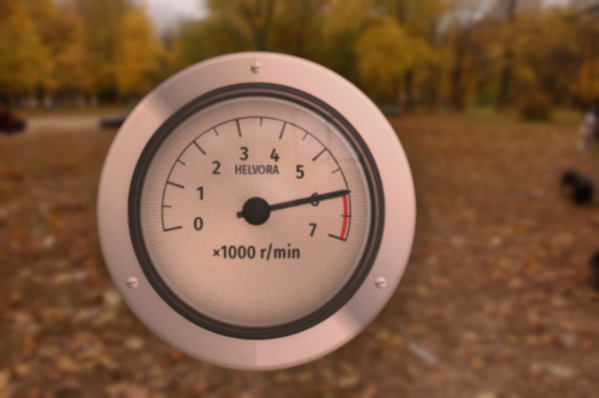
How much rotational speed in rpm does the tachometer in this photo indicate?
6000 rpm
